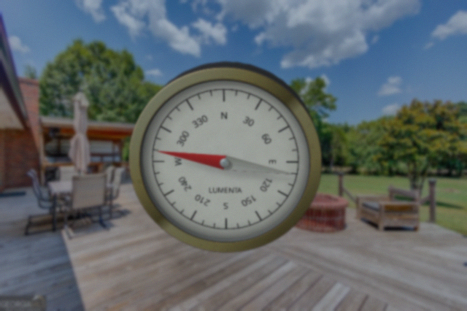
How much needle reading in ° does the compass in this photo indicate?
280 °
